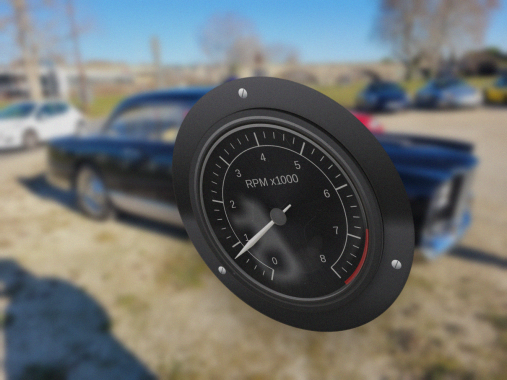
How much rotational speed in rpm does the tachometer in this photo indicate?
800 rpm
